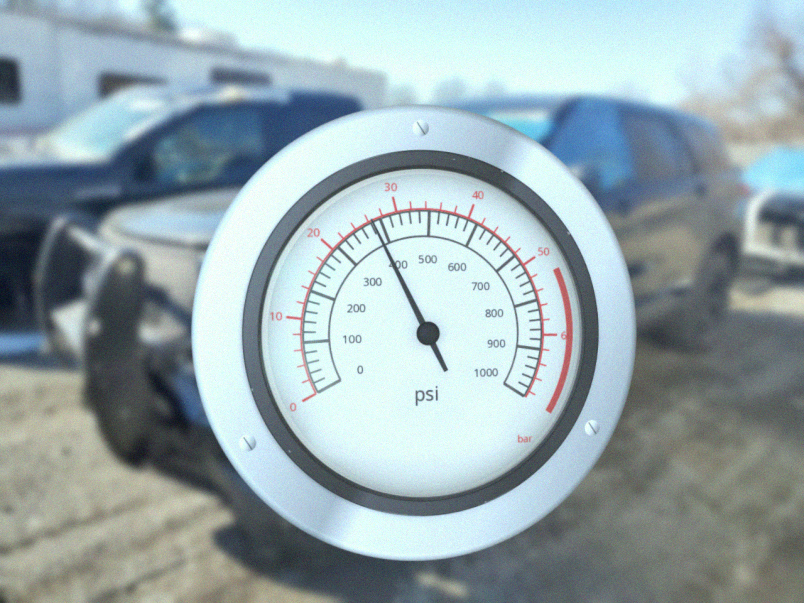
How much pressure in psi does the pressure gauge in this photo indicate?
380 psi
